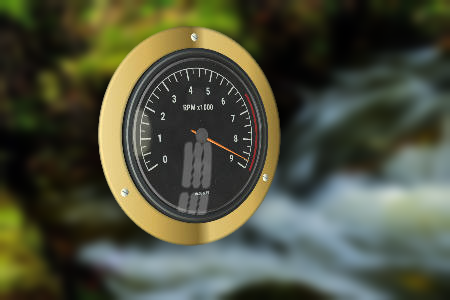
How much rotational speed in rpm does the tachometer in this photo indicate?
8750 rpm
